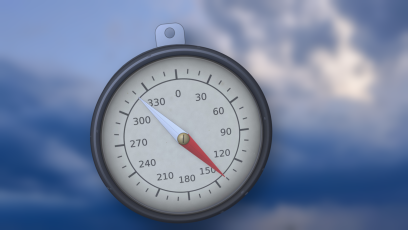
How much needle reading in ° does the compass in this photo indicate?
140 °
